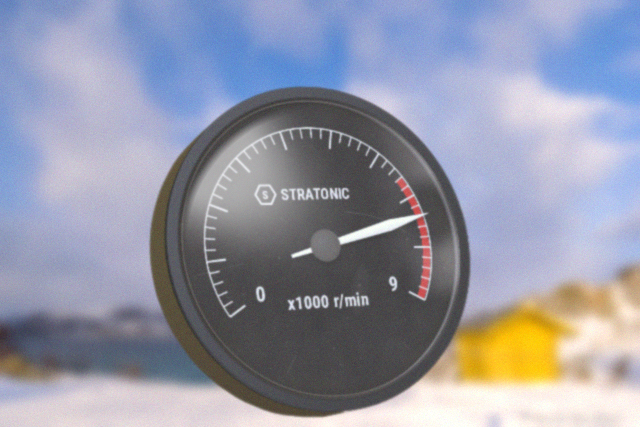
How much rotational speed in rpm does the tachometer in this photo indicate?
7400 rpm
